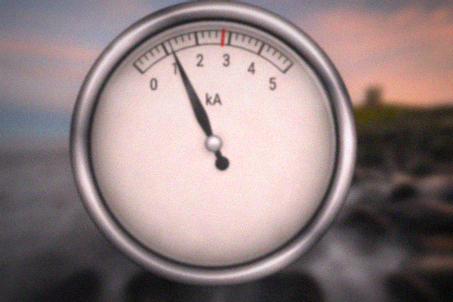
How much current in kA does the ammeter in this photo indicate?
1.2 kA
